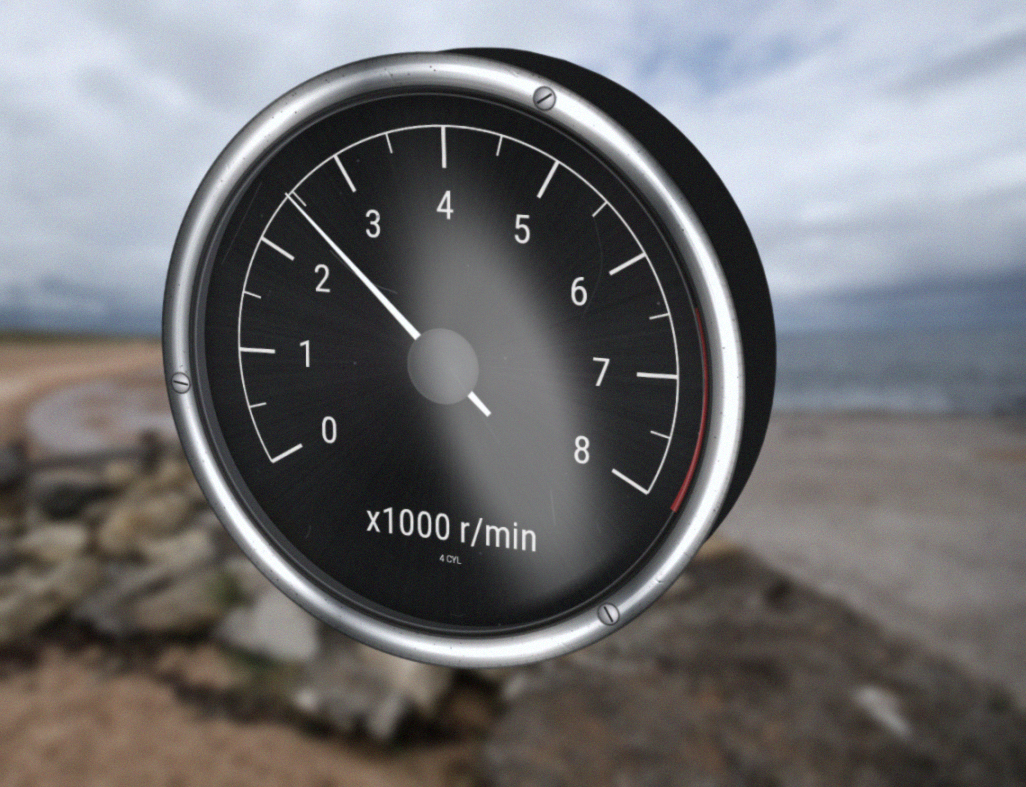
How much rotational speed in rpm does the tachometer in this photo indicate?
2500 rpm
